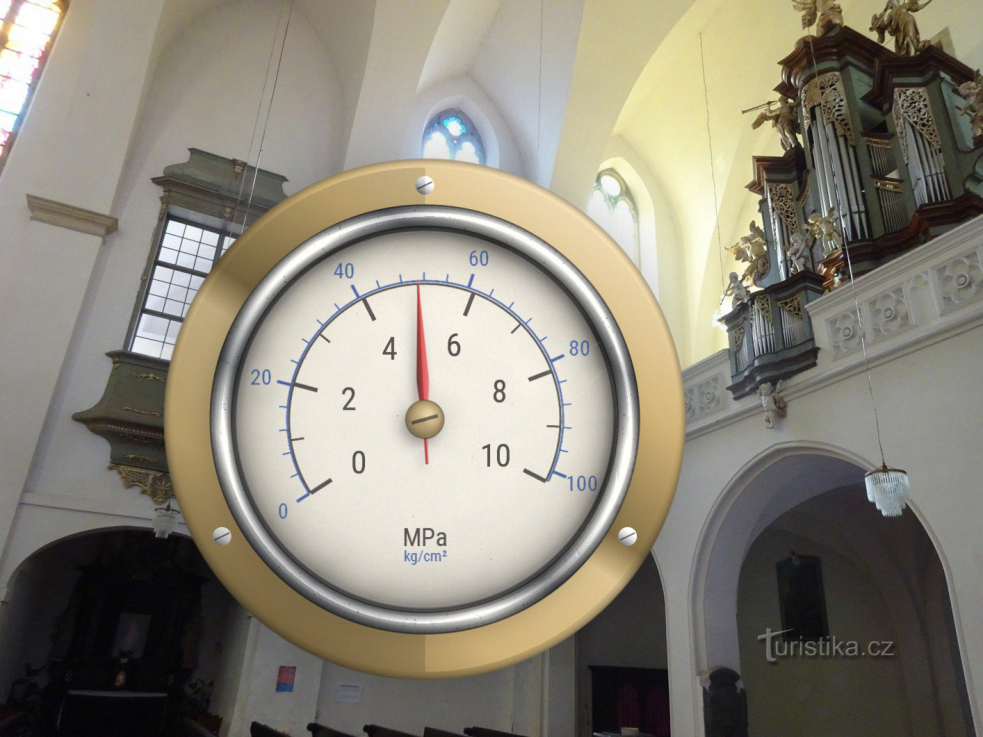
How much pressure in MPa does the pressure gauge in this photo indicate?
5 MPa
